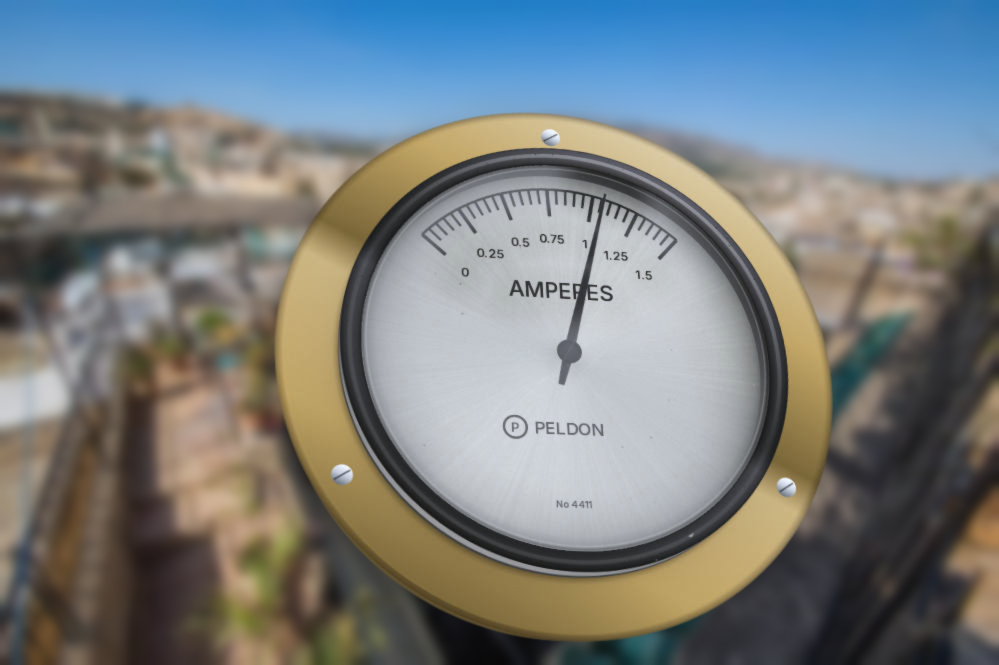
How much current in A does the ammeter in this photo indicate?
1.05 A
